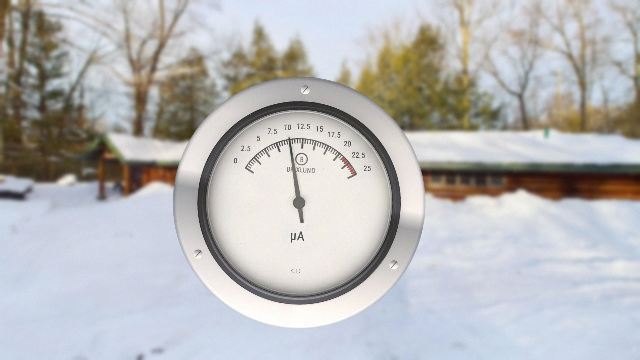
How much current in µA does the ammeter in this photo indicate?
10 µA
